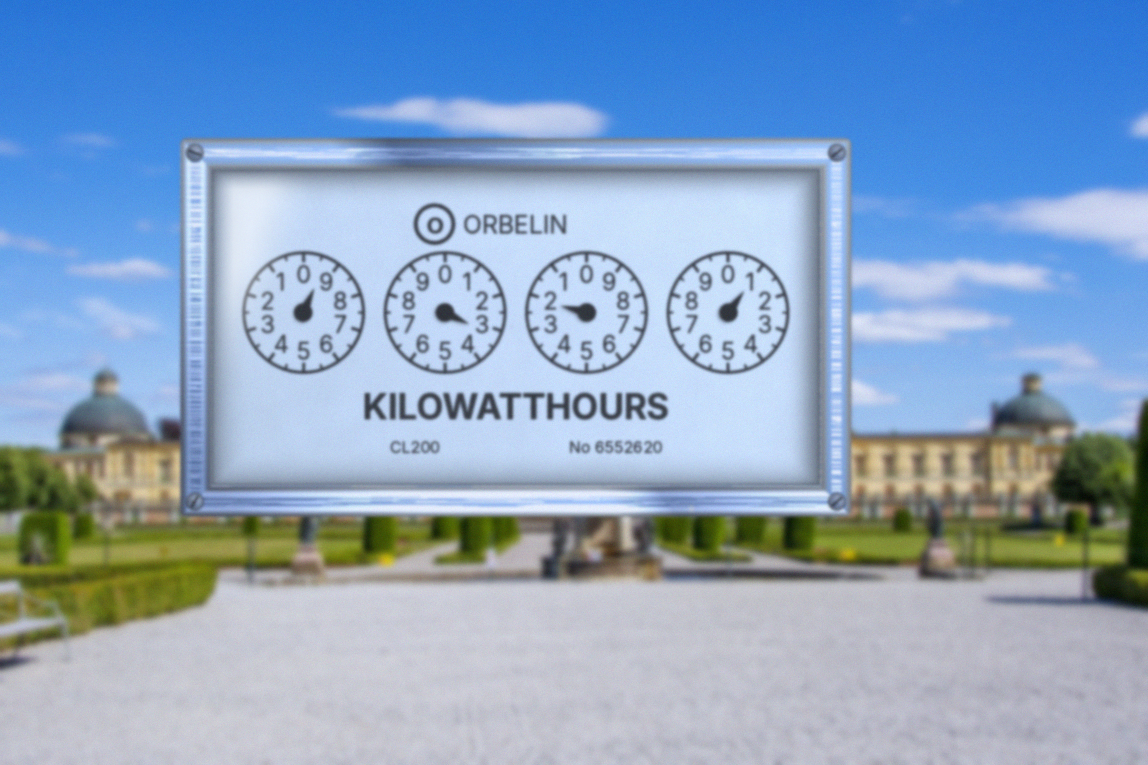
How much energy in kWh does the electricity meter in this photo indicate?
9321 kWh
